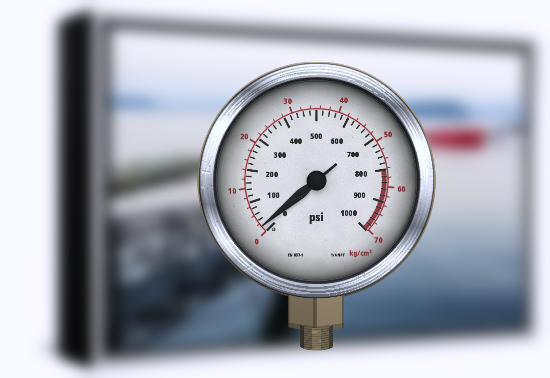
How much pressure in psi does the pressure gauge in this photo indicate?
20 psi
